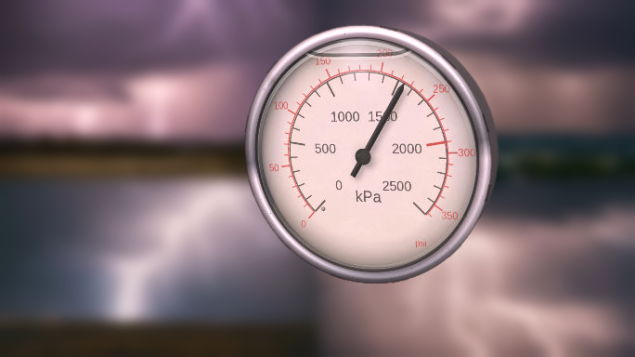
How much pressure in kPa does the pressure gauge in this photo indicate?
1550 kPa
